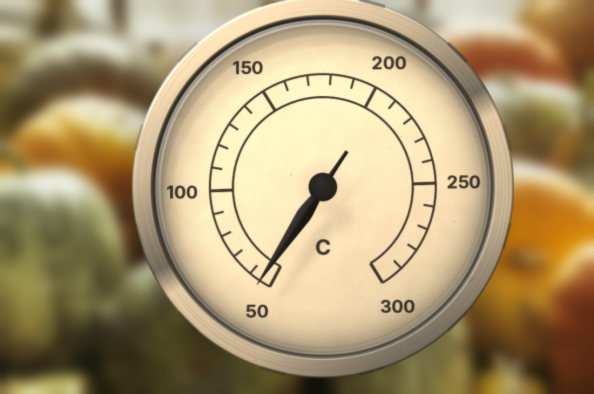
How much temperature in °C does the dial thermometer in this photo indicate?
55 °C
